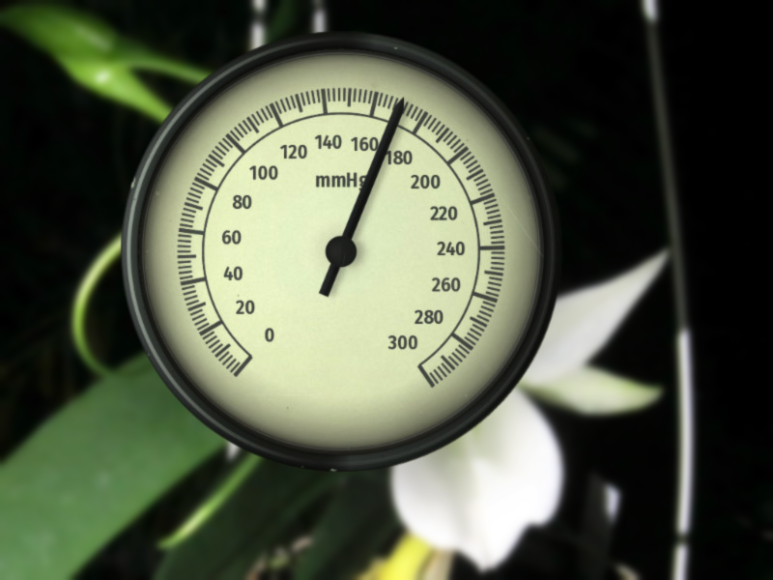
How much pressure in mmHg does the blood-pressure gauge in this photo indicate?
170 mmHg
